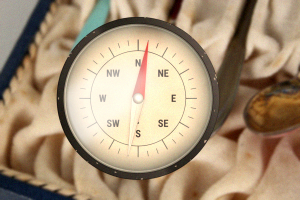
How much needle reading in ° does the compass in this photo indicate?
10 °
